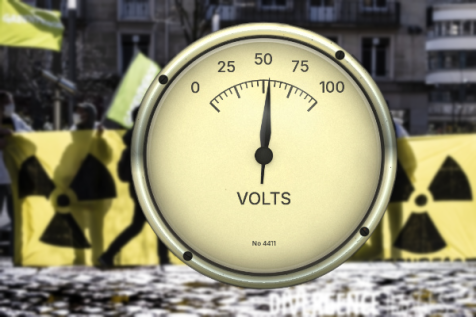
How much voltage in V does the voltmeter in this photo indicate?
55 V
